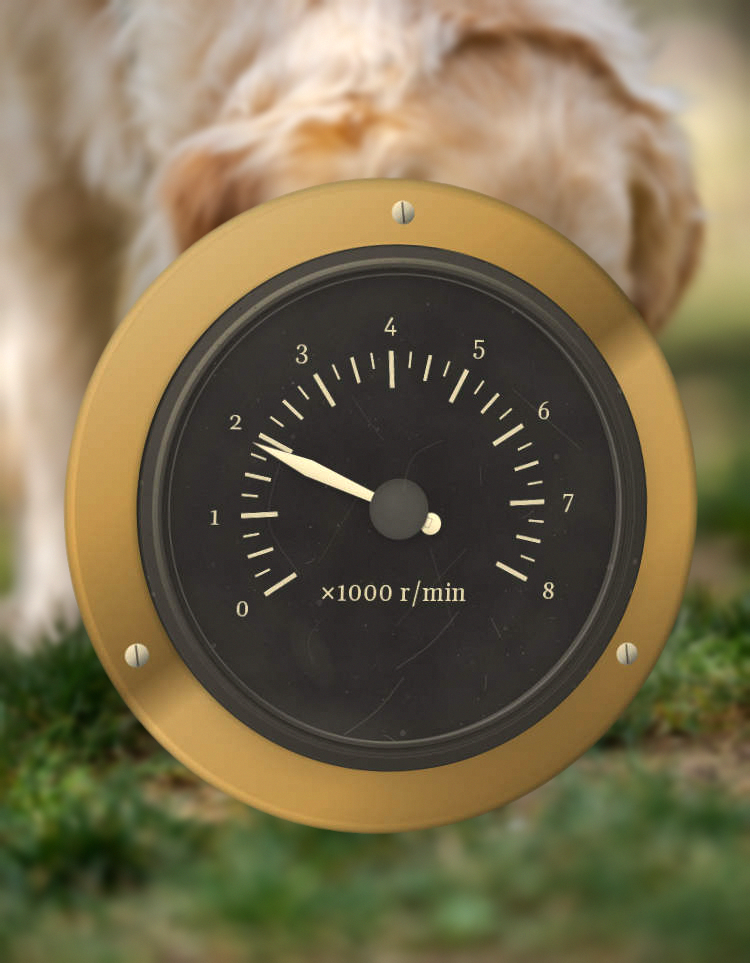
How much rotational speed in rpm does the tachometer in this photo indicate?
1875 rpm
